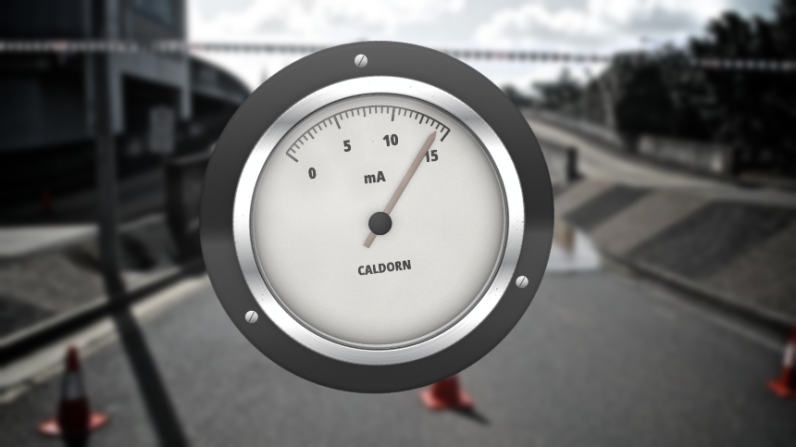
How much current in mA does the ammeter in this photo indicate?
14 mA
